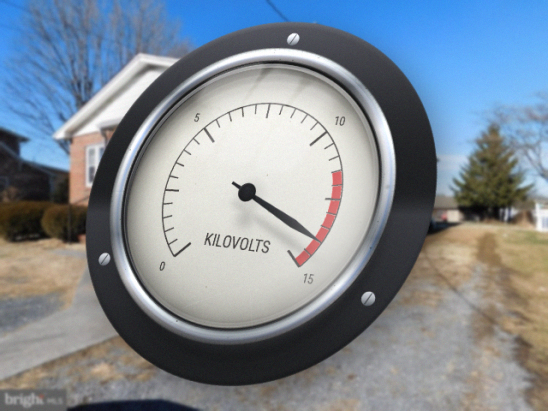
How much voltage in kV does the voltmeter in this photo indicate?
14 kV
